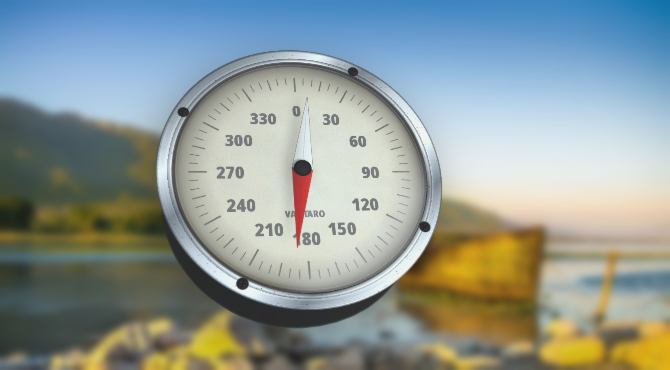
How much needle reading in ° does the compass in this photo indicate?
187.5 °
